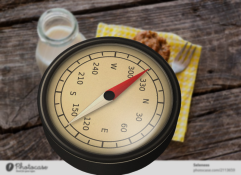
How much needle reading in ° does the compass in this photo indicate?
315 °
